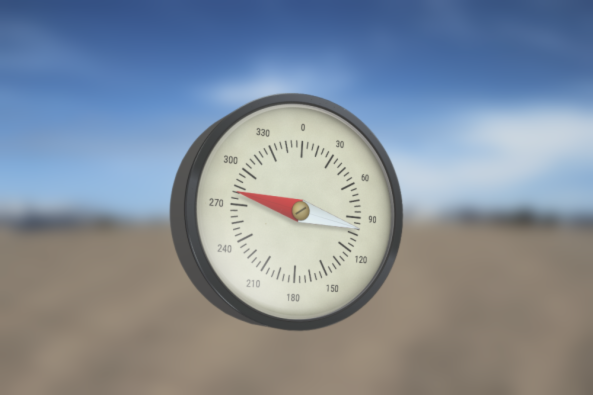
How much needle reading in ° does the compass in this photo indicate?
280 °
